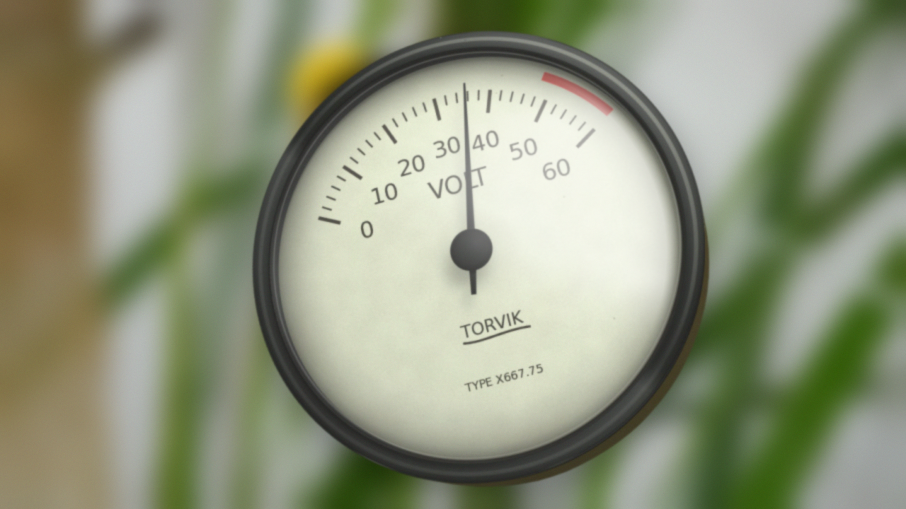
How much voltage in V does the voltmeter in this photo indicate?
36 V
